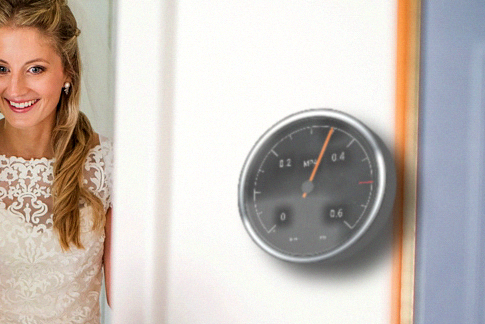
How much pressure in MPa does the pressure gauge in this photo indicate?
0.35 MPa
